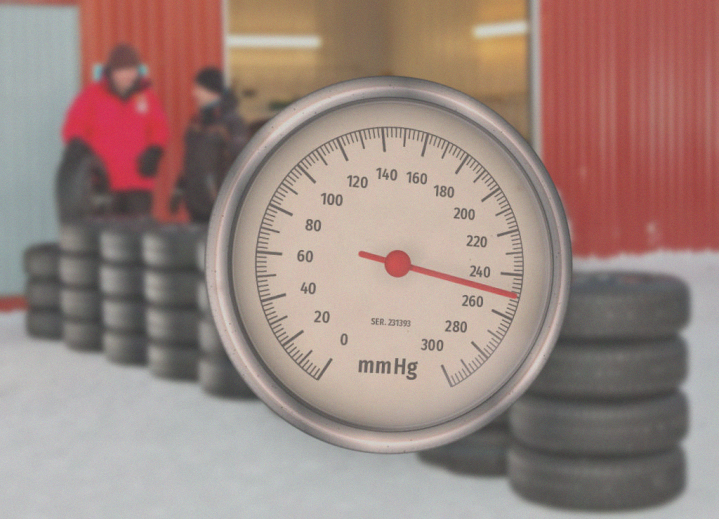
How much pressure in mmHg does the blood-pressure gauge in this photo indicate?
250 mmHg
